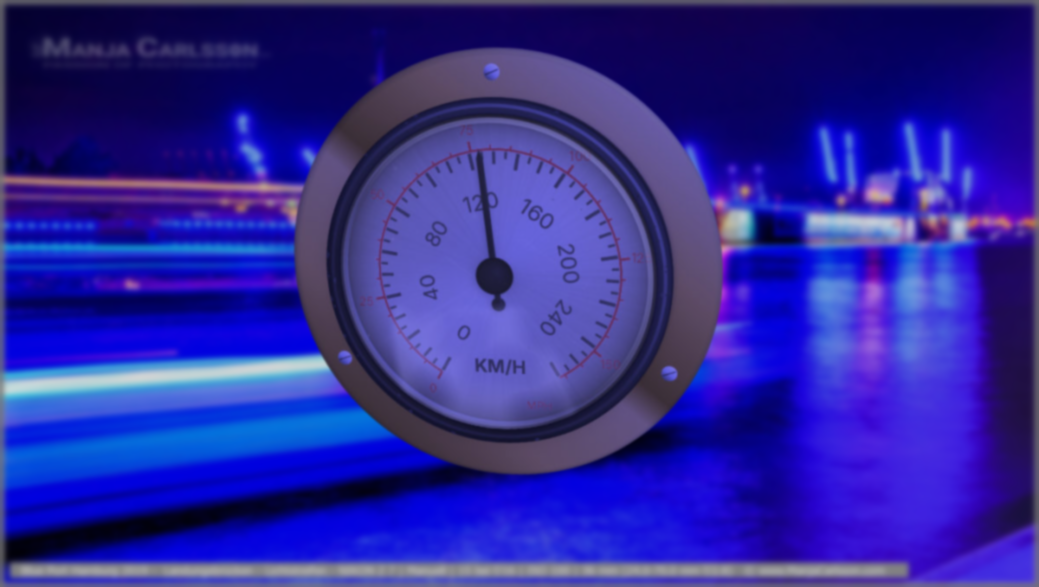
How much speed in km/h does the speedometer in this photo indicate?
125 km/h
